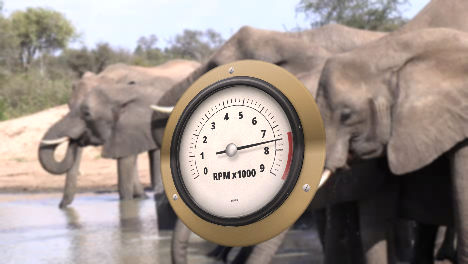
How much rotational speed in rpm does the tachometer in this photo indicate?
7600 rpm
